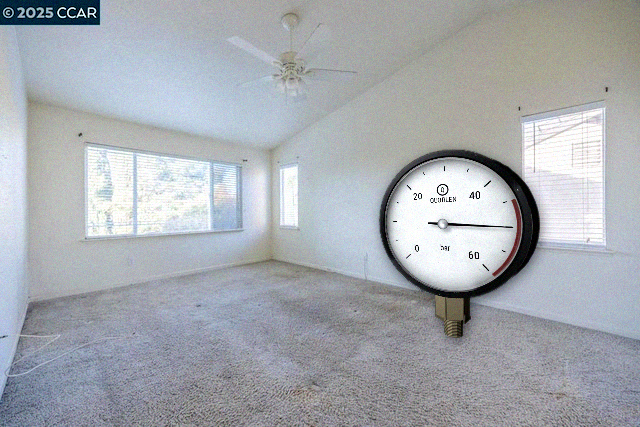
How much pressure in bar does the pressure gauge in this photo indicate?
50 bar
